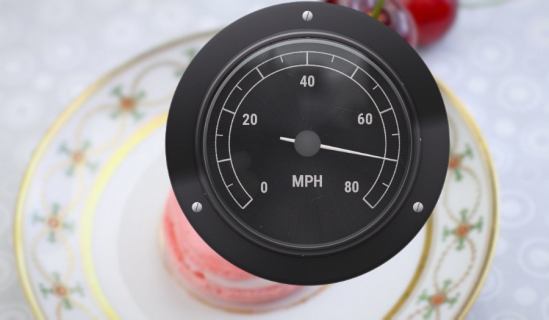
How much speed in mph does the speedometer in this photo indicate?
70 mph
